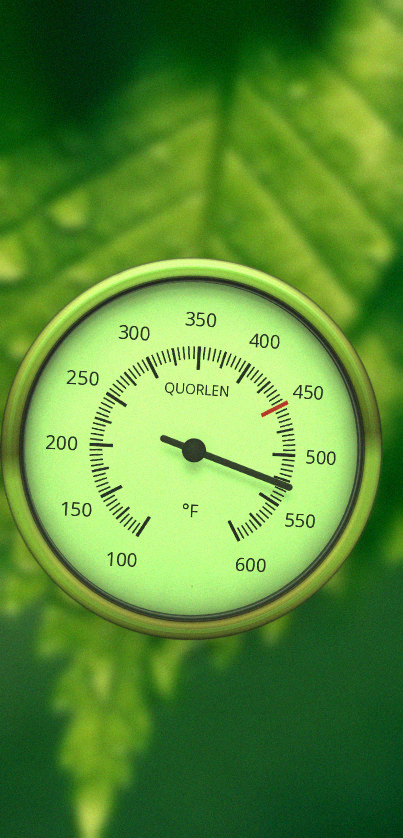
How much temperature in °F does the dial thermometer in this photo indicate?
530 °F
